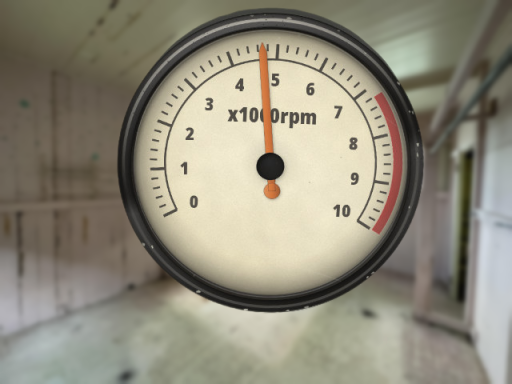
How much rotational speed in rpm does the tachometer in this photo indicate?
4700 rpm
